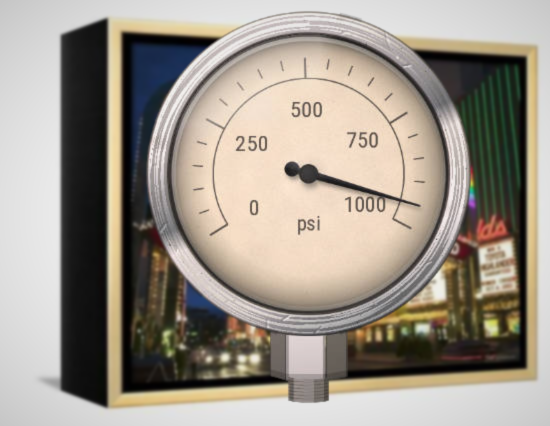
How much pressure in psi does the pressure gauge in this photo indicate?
950 psi
